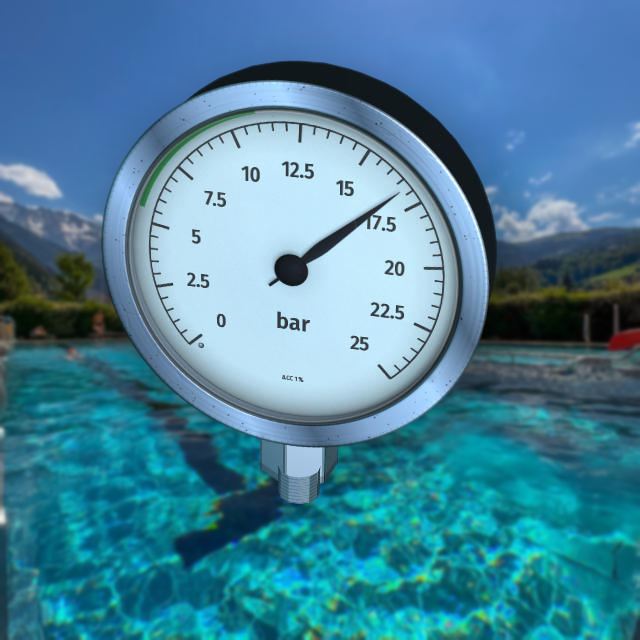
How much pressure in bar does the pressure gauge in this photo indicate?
16.75 bar
